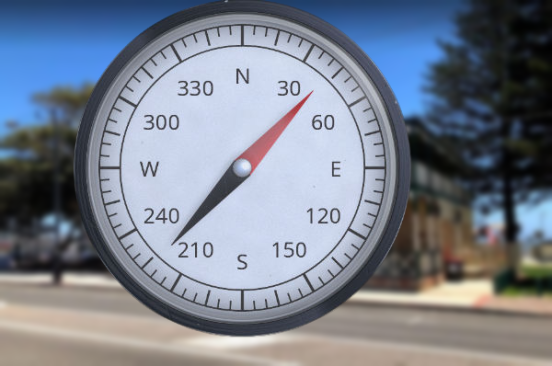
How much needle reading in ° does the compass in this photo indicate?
42.5 °
